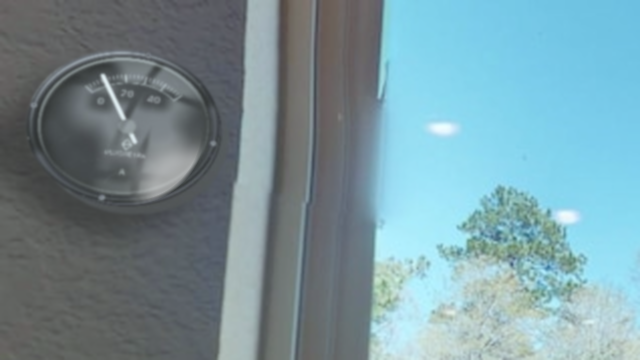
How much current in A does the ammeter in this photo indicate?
10 A
